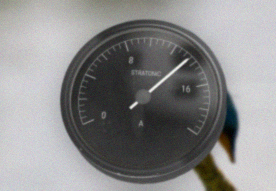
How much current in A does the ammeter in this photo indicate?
13.5 A
